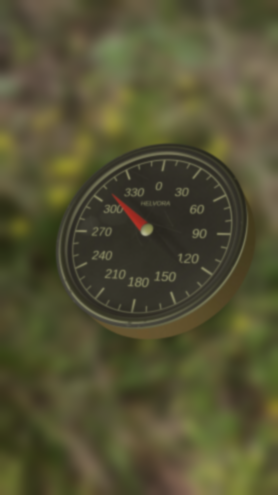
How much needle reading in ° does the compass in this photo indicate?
310 °
